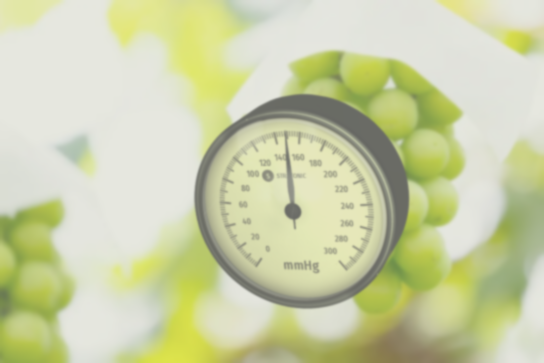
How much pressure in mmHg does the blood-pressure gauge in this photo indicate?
150 mmHg
